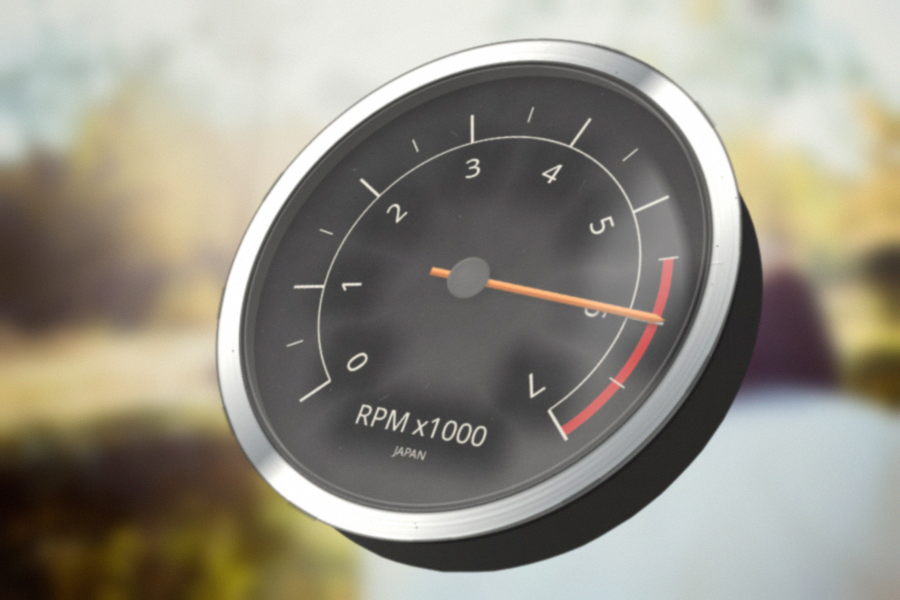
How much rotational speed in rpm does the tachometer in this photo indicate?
6000 rpm
